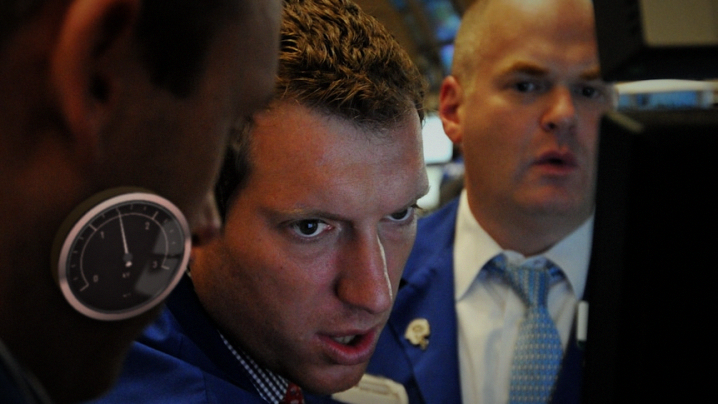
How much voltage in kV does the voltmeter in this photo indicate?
1.4 kV
